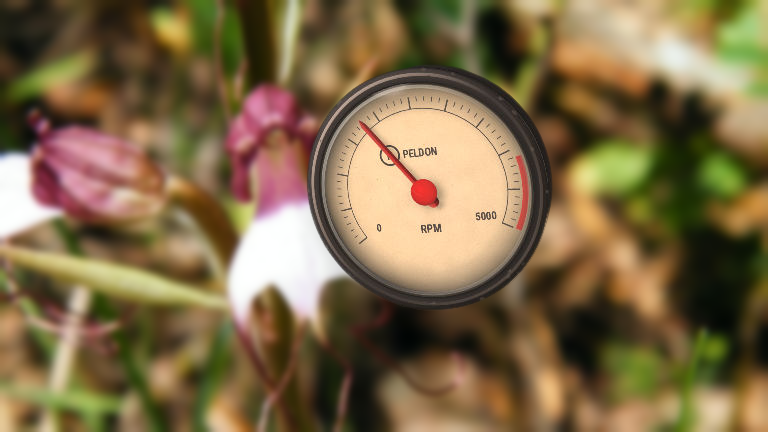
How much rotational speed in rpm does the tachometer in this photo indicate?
1800 rpm
